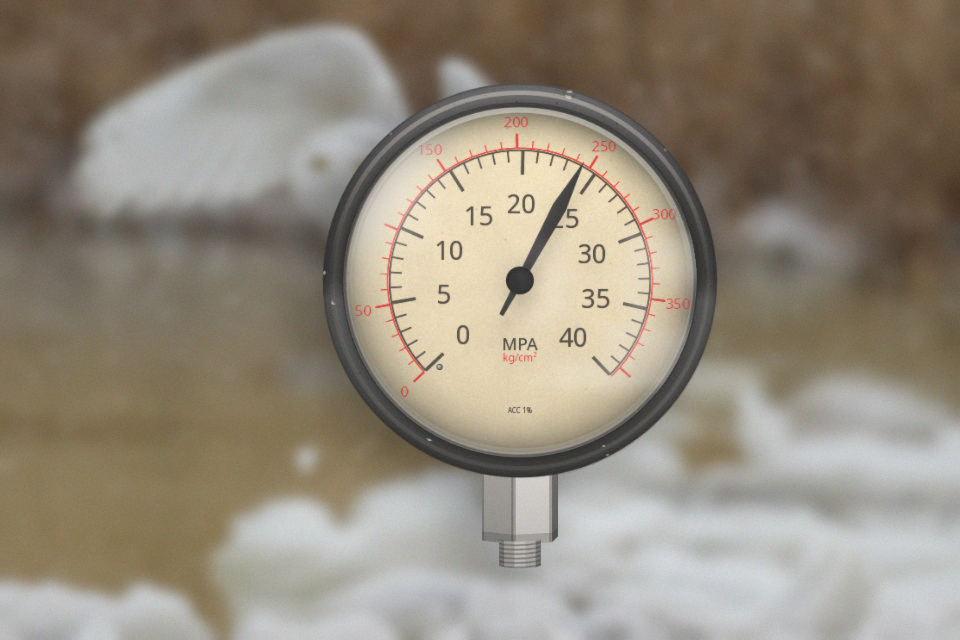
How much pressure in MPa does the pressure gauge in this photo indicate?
24 MPa
